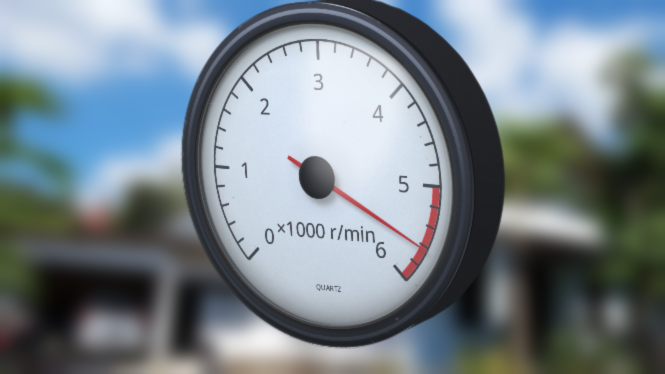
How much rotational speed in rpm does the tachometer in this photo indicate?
5600 rpm
